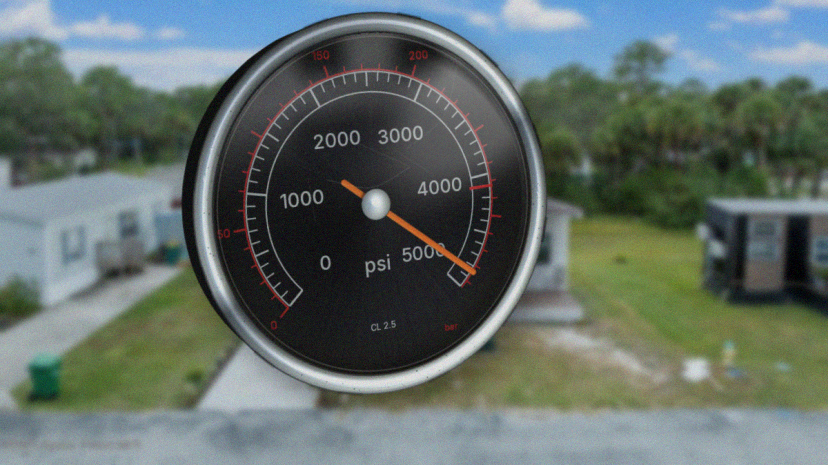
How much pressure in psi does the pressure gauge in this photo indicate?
4850 psi
